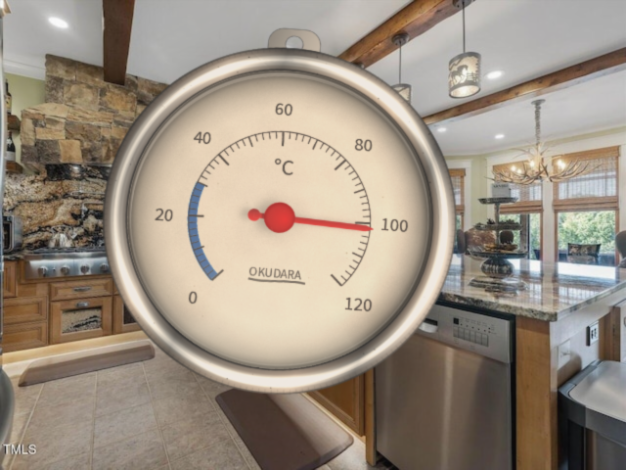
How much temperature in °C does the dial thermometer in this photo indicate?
102 °C
